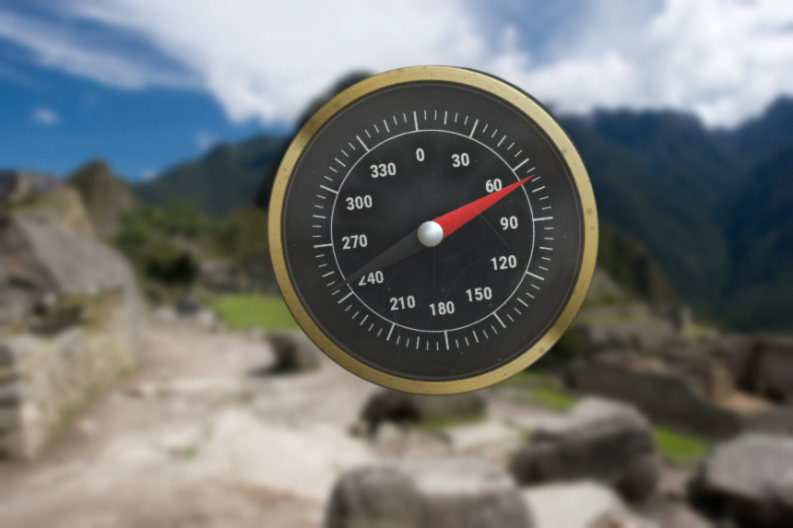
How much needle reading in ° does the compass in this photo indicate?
67.5 °
